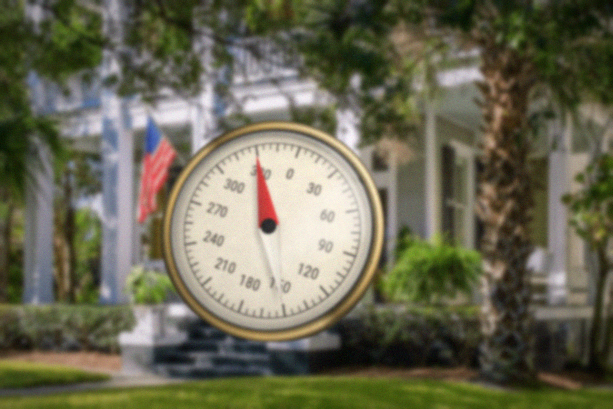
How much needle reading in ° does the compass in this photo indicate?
330 °
